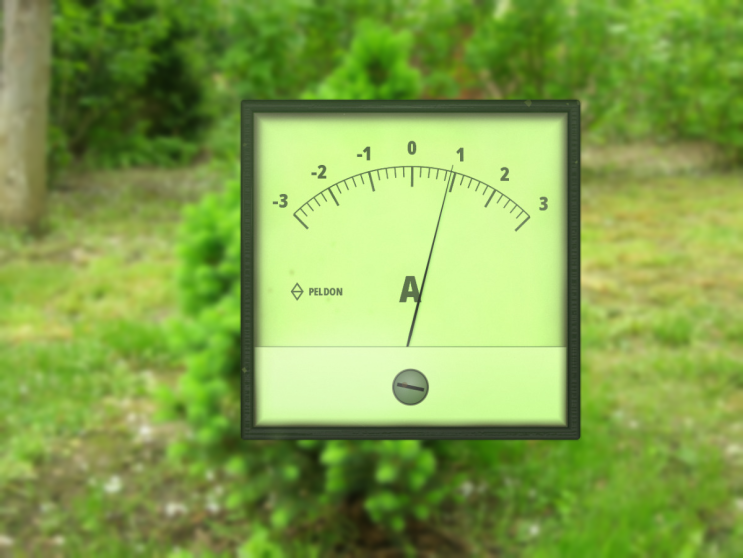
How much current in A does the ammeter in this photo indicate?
0.9 A
